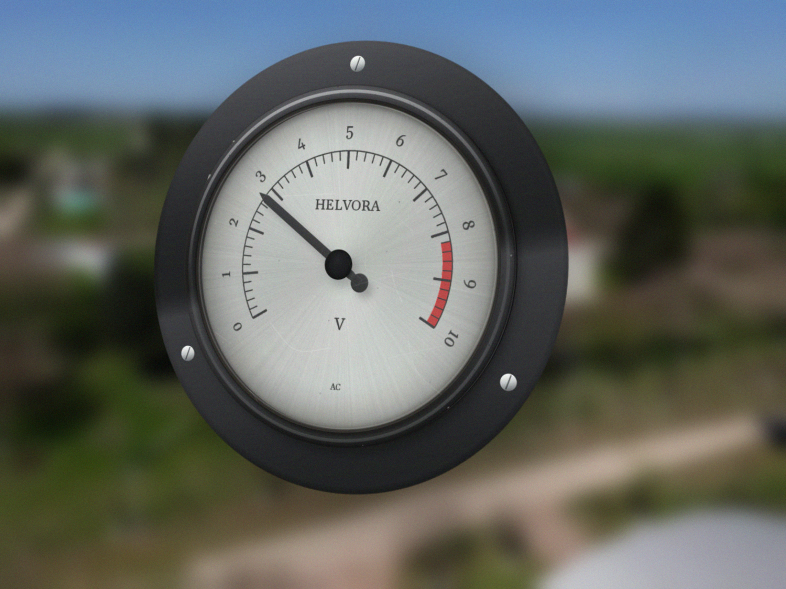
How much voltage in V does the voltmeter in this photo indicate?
2.8 V
